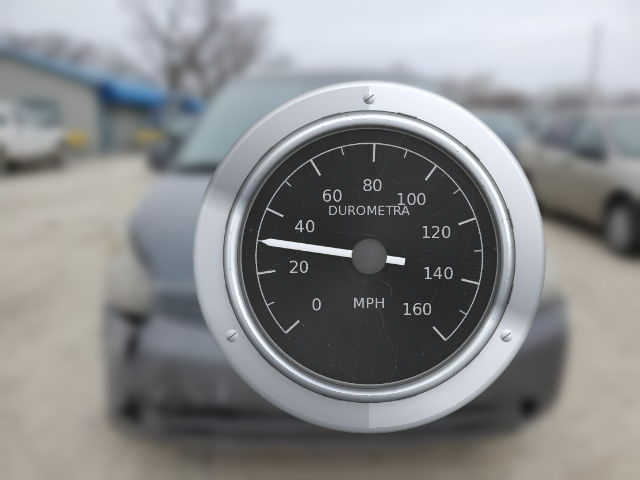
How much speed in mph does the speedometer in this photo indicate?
30 mph
